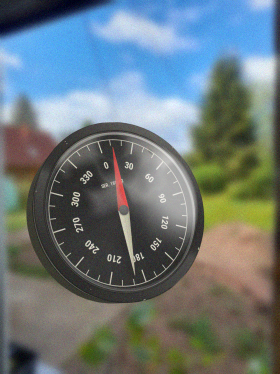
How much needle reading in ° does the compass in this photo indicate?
10 °
